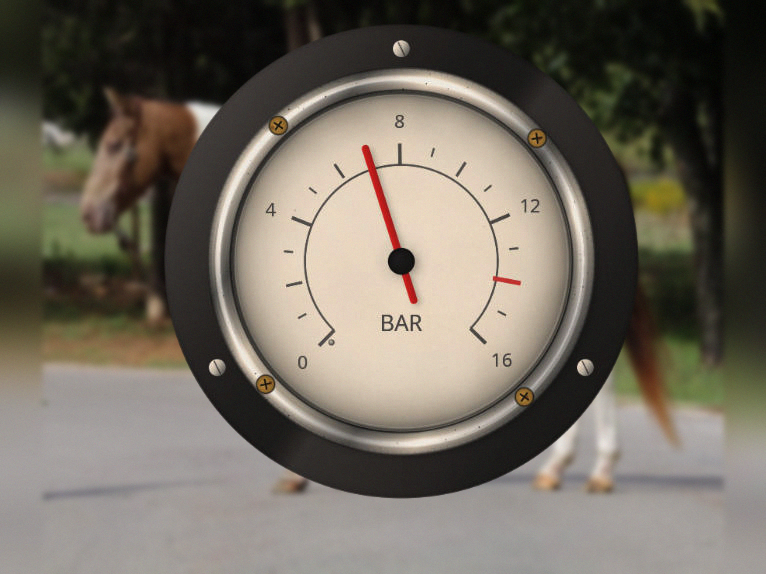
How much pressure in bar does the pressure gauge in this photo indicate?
7 bar
